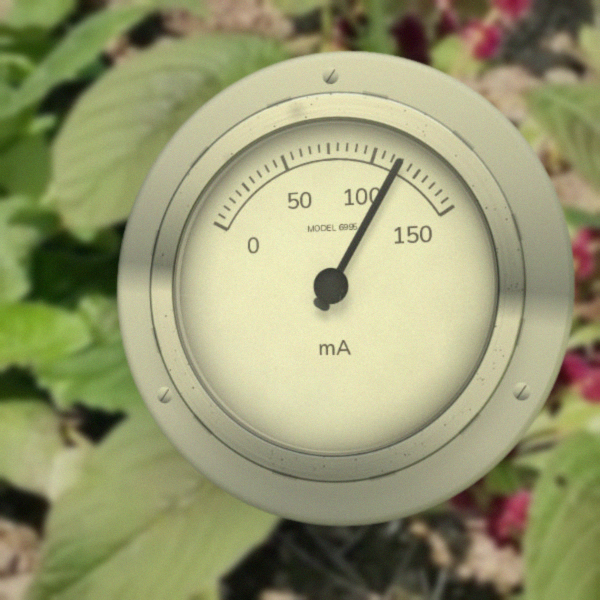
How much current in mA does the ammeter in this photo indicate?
115 mA
